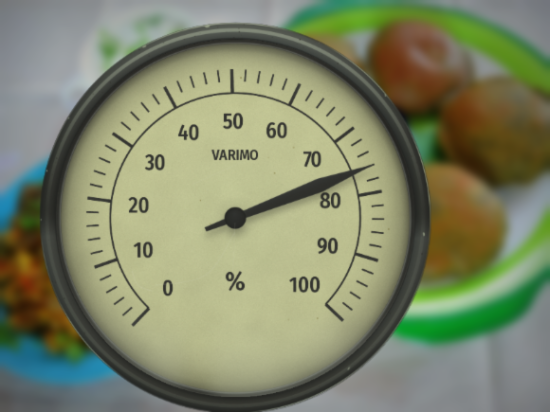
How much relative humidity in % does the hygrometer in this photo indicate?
76 %
